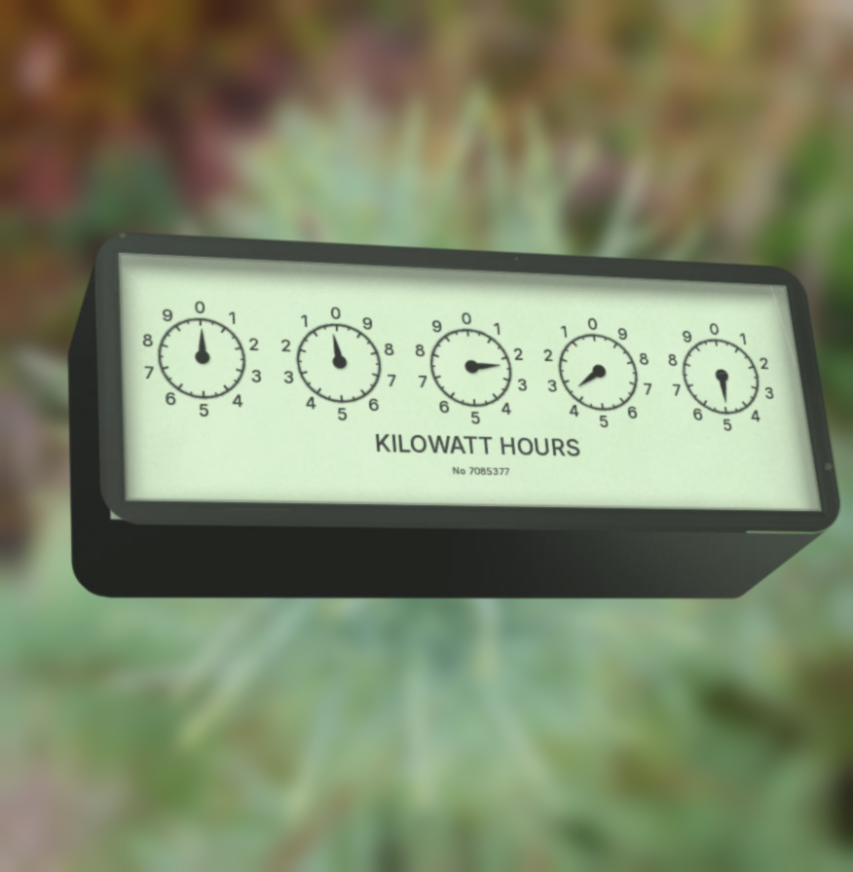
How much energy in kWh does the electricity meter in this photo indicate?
235 kWh
